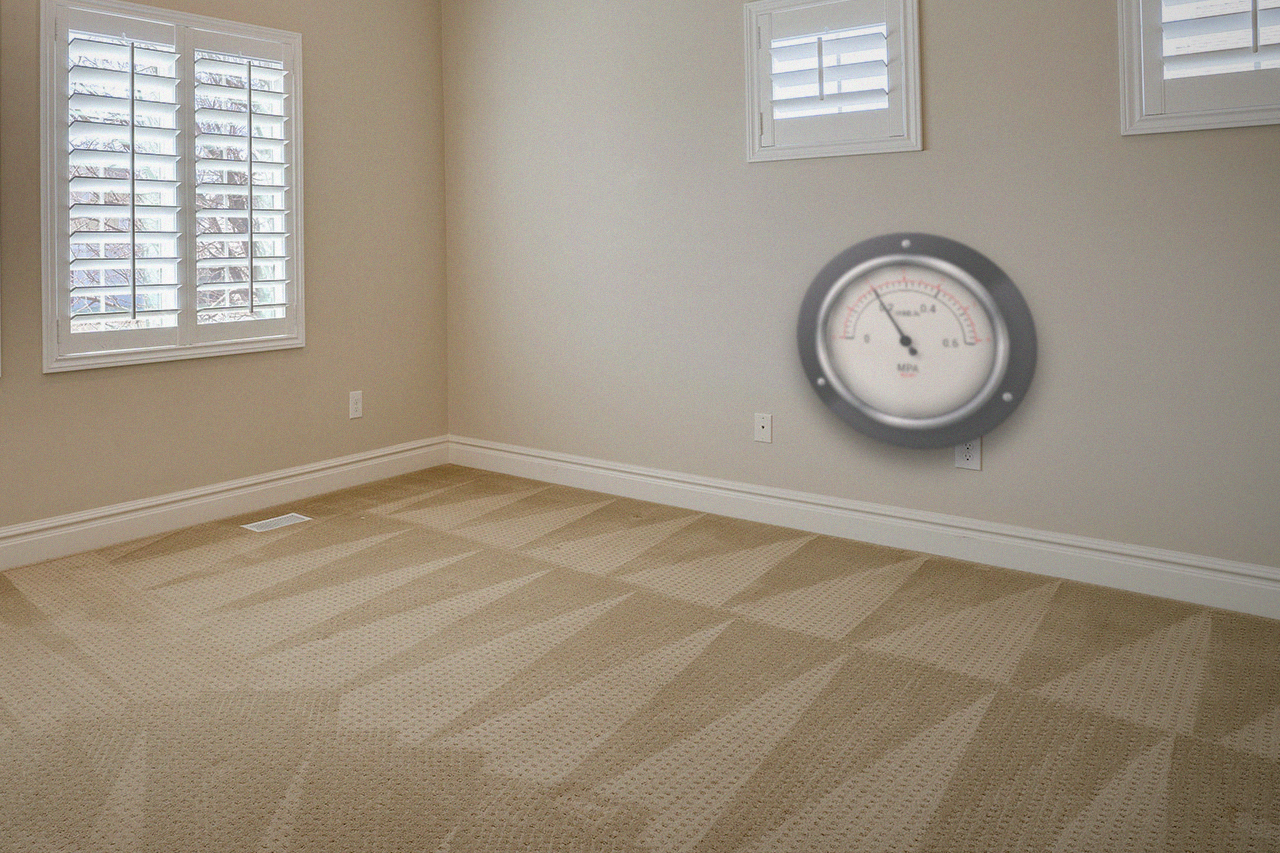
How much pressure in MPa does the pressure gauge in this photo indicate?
0.2 MPa
